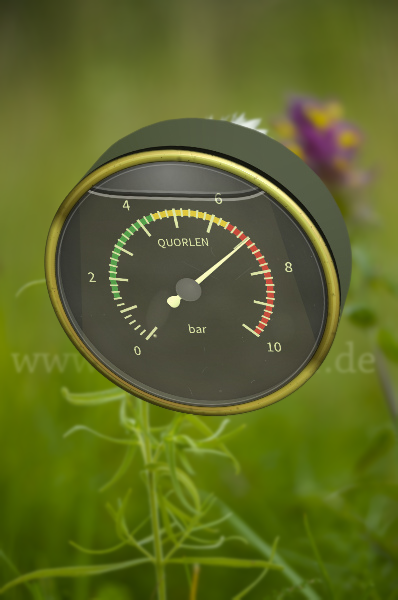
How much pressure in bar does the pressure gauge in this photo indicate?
7 bar
